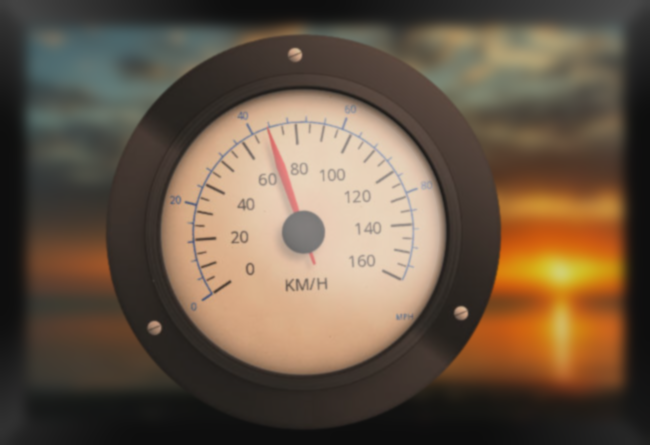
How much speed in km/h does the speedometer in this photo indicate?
70 km/h
